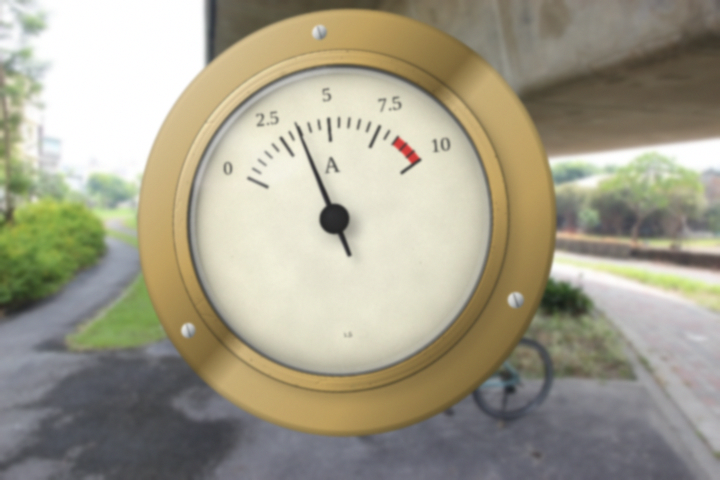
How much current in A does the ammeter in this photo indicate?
3.5 A
